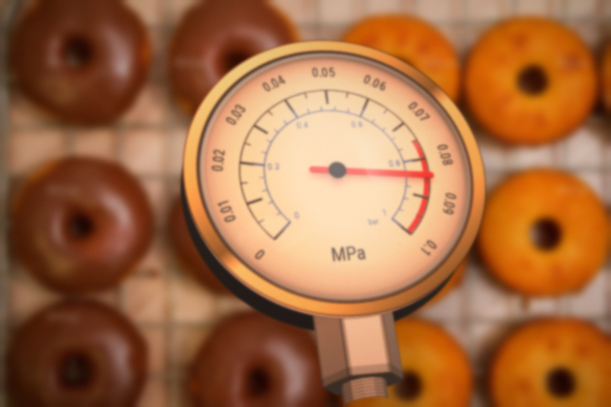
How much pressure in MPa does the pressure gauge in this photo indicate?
0.085 MPa
